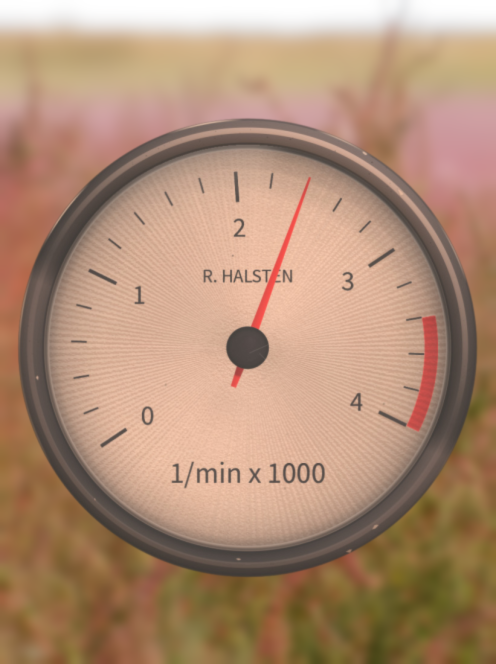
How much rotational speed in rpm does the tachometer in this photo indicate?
2400 rpm
